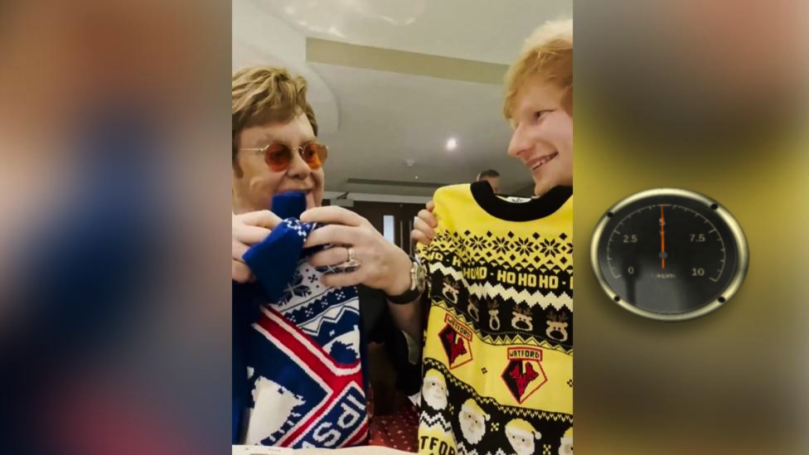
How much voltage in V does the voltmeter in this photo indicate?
5 V
